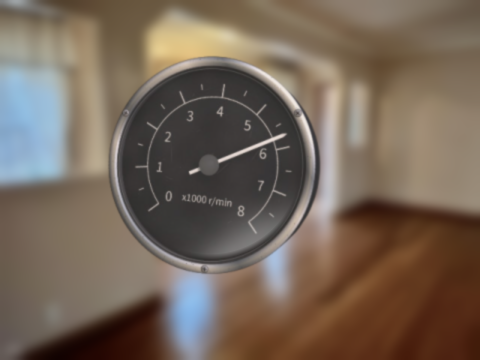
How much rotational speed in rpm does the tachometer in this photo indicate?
5750 rpm
